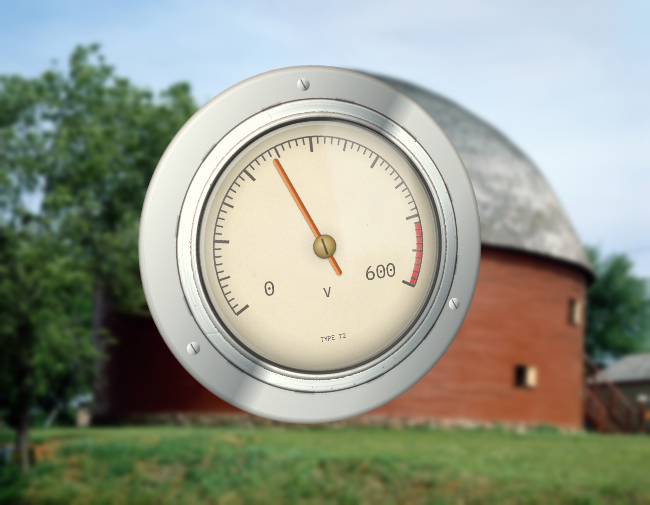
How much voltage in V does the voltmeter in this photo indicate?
240 V
